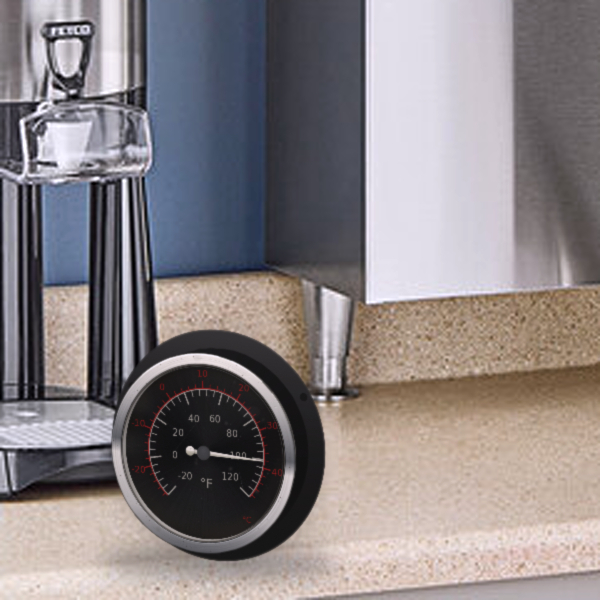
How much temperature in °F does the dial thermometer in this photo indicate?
100 °F
